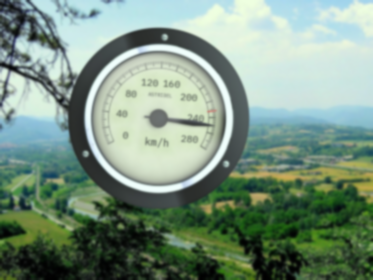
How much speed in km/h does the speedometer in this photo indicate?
250 km/h
